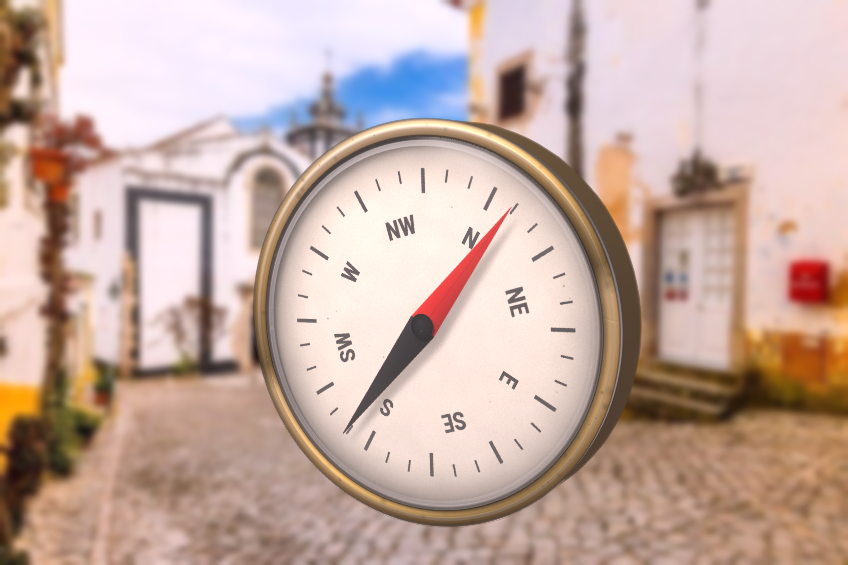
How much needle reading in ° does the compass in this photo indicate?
10 °
